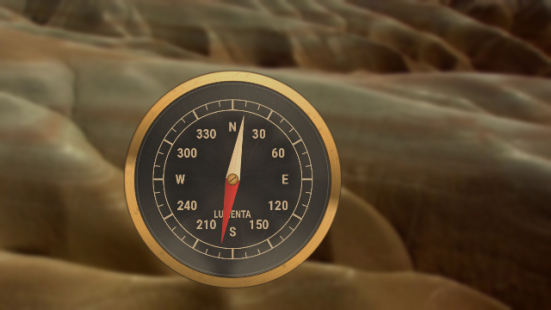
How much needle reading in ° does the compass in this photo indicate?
190 °
